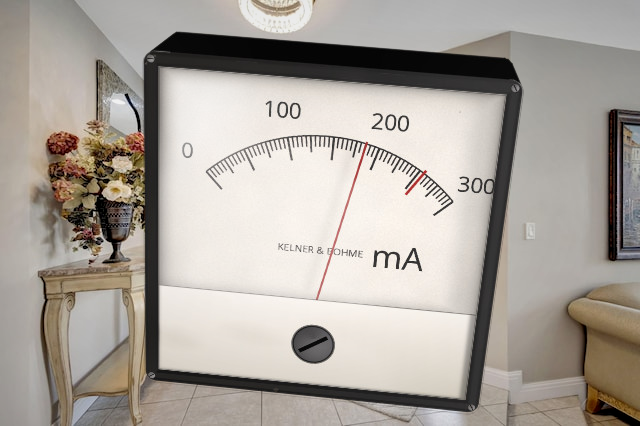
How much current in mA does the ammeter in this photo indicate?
185 mA
